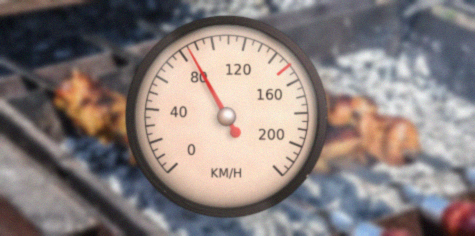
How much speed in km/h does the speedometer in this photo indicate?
85 km/h
